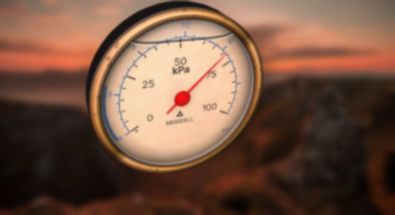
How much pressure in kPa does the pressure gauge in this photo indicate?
70 kPa
